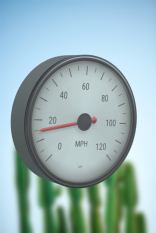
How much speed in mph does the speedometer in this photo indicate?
15 mph
